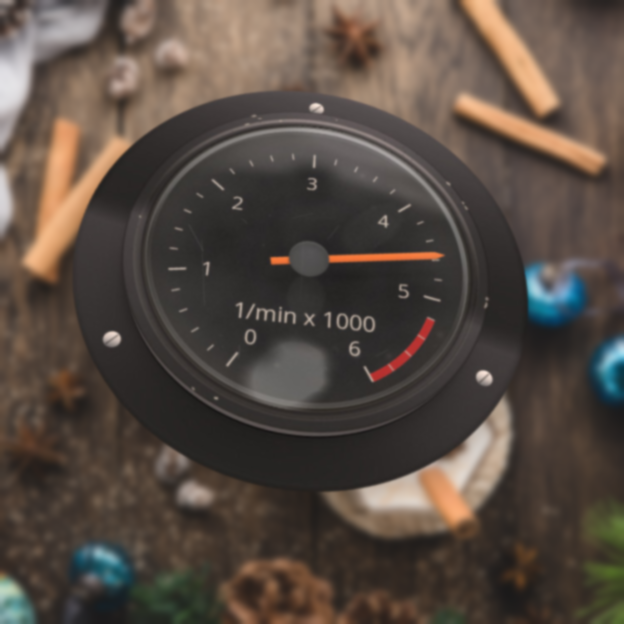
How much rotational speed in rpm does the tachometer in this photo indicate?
4600 rpm
